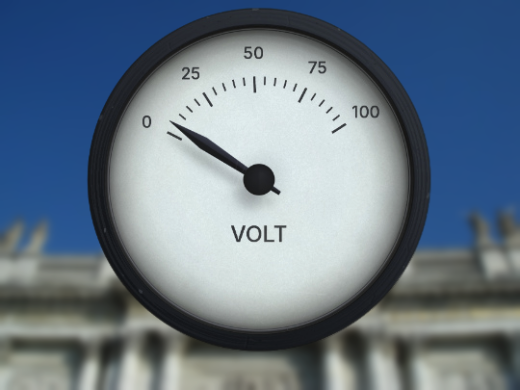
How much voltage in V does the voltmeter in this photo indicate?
5 V
